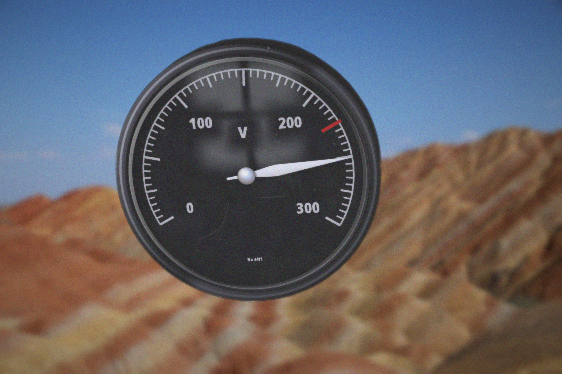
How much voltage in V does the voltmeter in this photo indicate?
250 V
